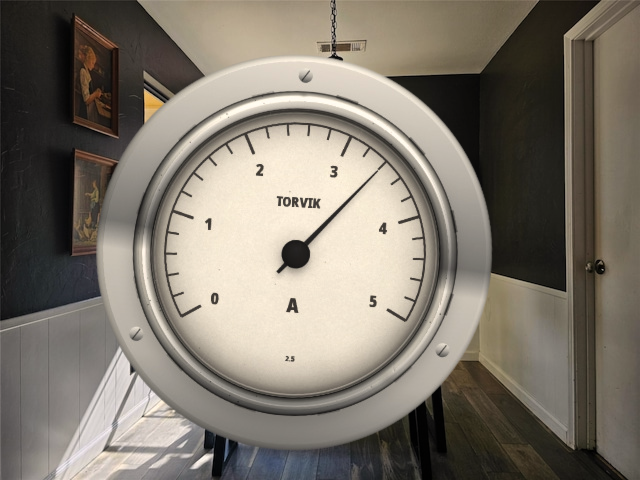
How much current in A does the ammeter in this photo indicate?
3.4 A
